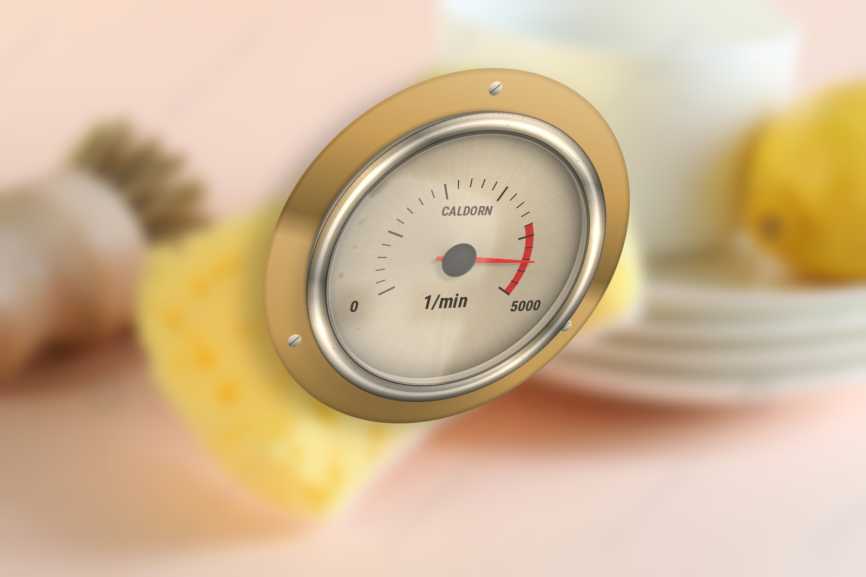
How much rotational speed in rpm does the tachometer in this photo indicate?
4400 rpm
